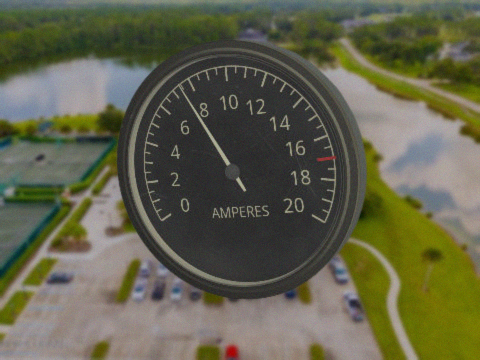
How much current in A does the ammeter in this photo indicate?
7.5 A
